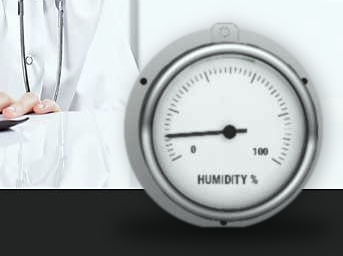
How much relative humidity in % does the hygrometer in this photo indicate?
10 %
